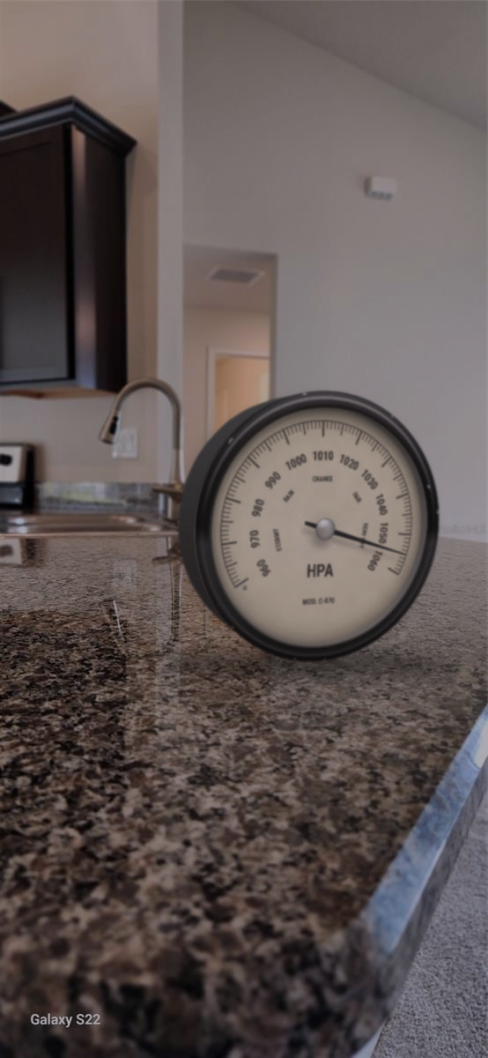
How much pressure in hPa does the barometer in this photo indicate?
1055 hPa
